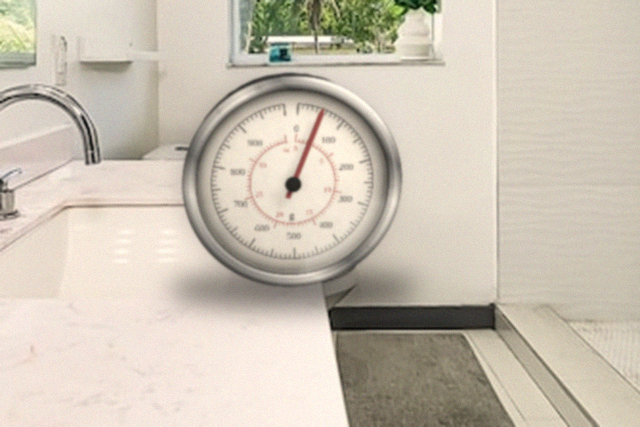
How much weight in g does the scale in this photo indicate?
50 g
